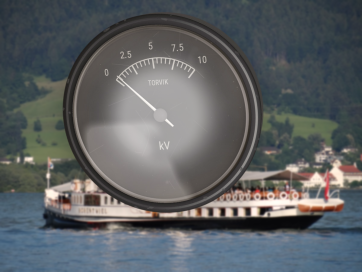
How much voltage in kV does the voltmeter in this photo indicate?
0.5 kV
